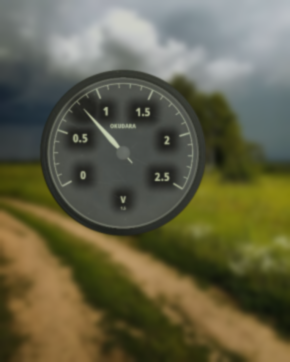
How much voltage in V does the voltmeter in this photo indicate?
0.8 V
